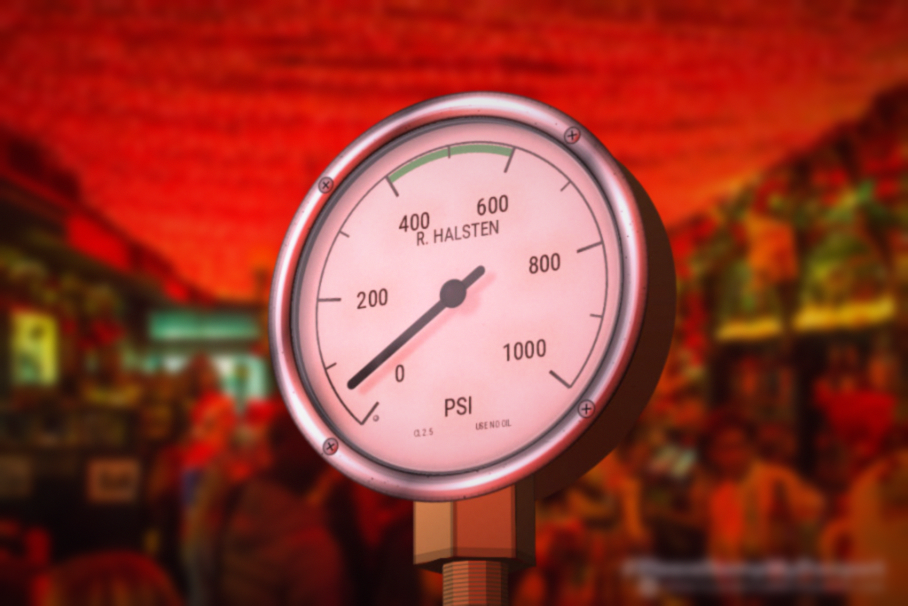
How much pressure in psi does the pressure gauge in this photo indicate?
50 psi
